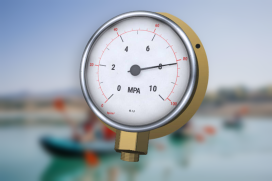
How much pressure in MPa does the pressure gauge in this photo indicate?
8 MPa
